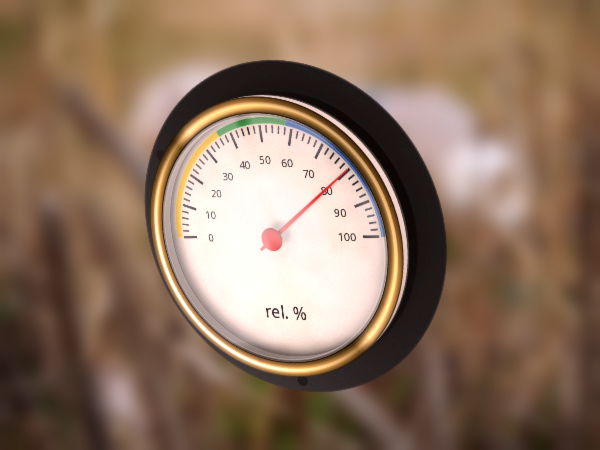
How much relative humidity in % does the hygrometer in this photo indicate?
80 %
